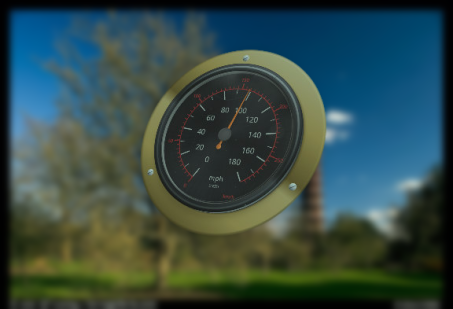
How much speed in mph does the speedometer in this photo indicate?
100 mph
